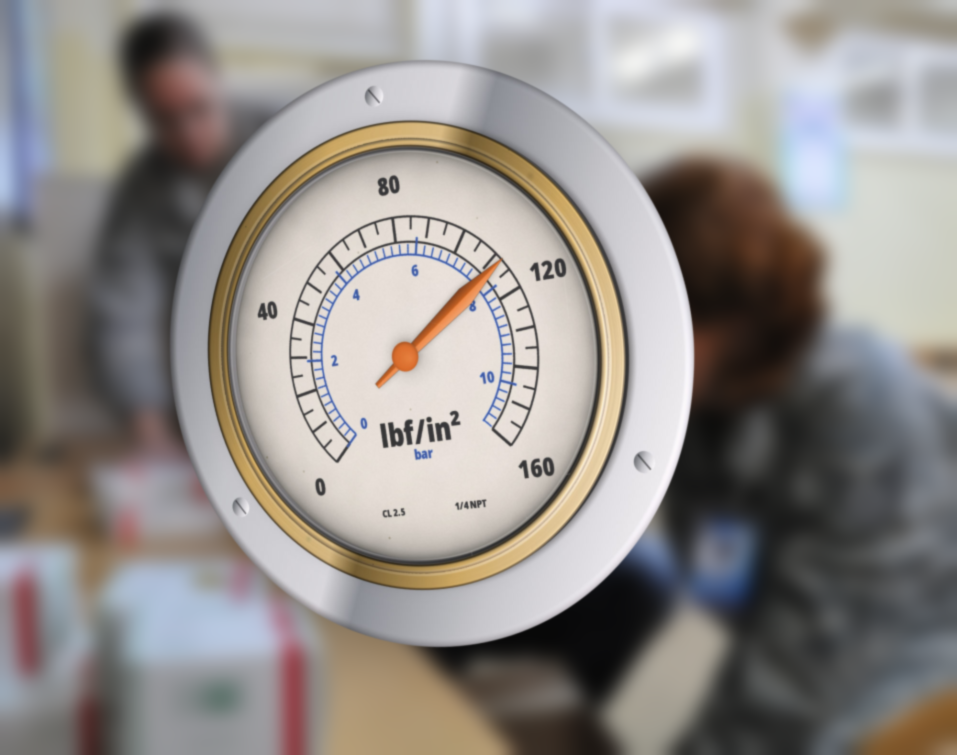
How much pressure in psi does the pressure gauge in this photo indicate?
112.5 psi
